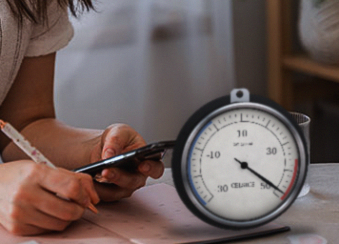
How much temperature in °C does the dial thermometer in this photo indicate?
48 °C
